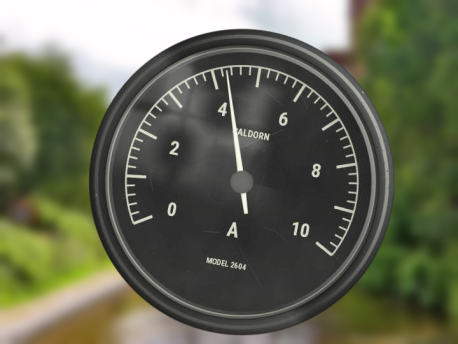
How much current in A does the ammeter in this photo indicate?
4.3 A
